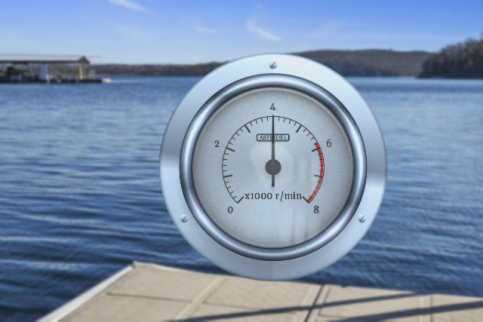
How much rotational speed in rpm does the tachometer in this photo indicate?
4000 rpm
